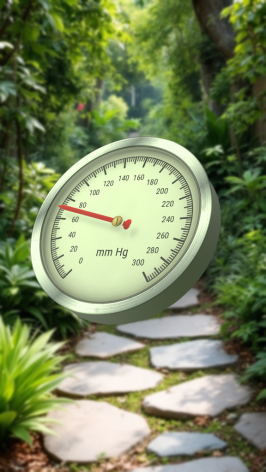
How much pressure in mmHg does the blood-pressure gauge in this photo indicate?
70 mmHg
